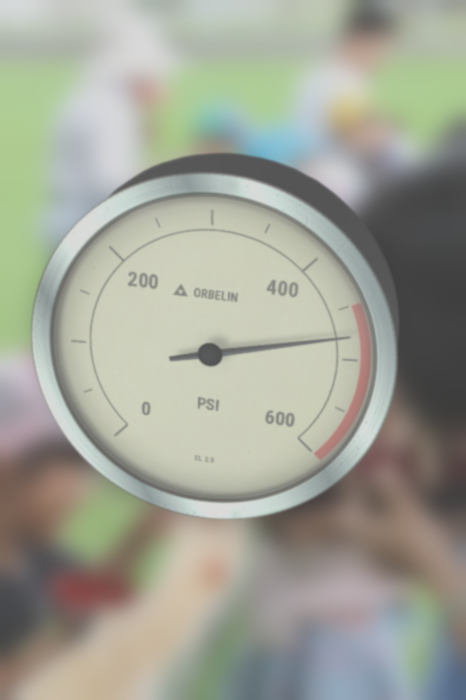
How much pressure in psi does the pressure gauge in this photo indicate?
475 psi
